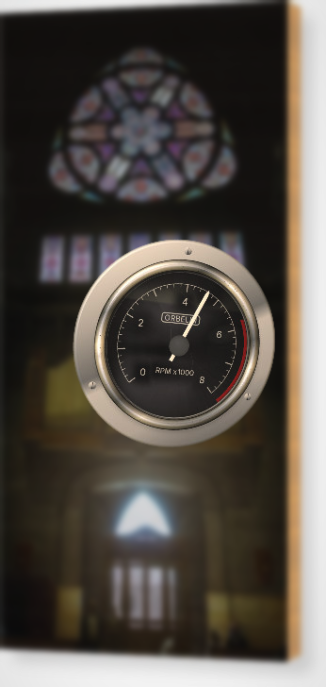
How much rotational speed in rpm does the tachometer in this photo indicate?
4600 rpm
